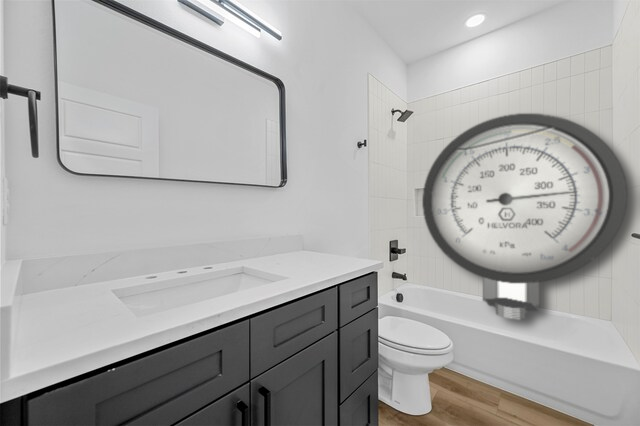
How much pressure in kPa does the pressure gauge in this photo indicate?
325 kPa
